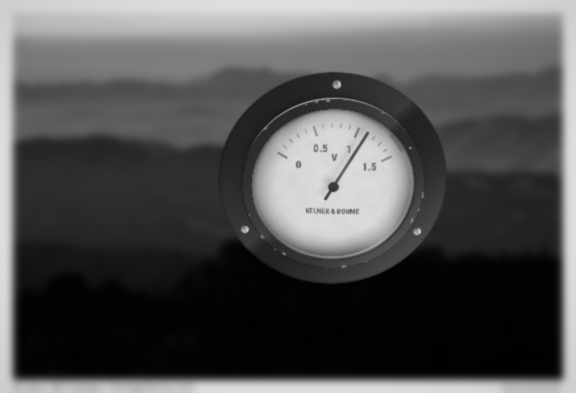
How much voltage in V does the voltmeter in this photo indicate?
1.1 V
